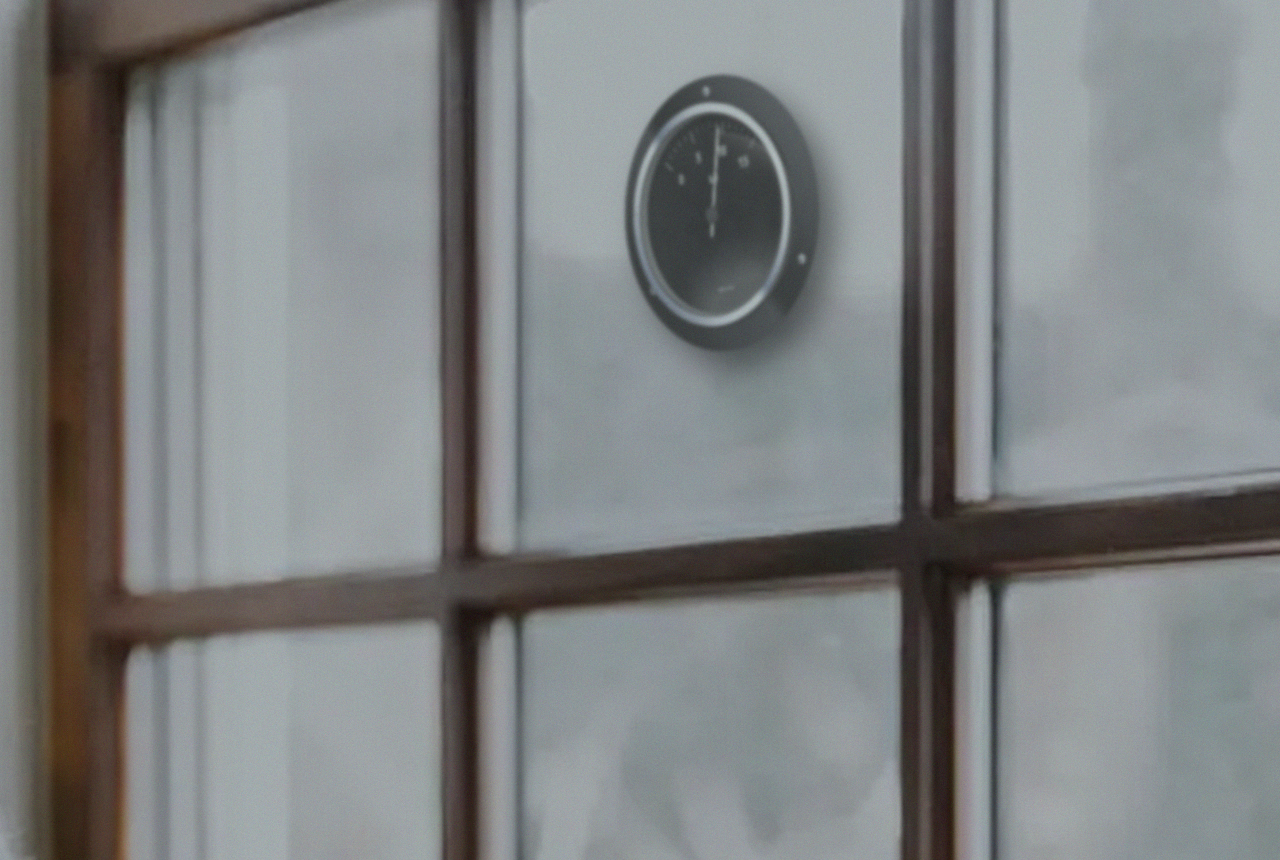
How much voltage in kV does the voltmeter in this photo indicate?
10 kV
